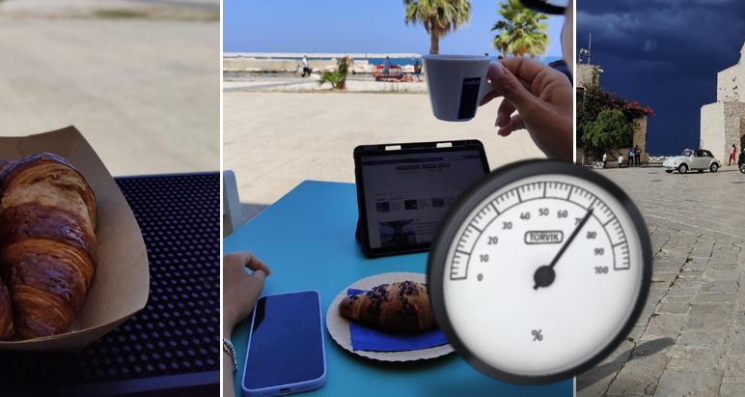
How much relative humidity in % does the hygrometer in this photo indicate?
70 %
